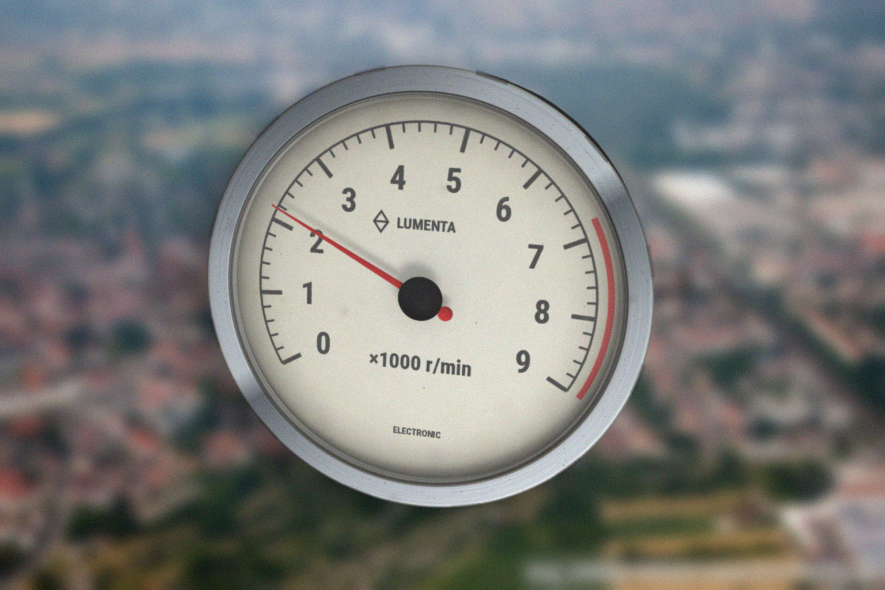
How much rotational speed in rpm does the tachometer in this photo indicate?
2200 rpm
